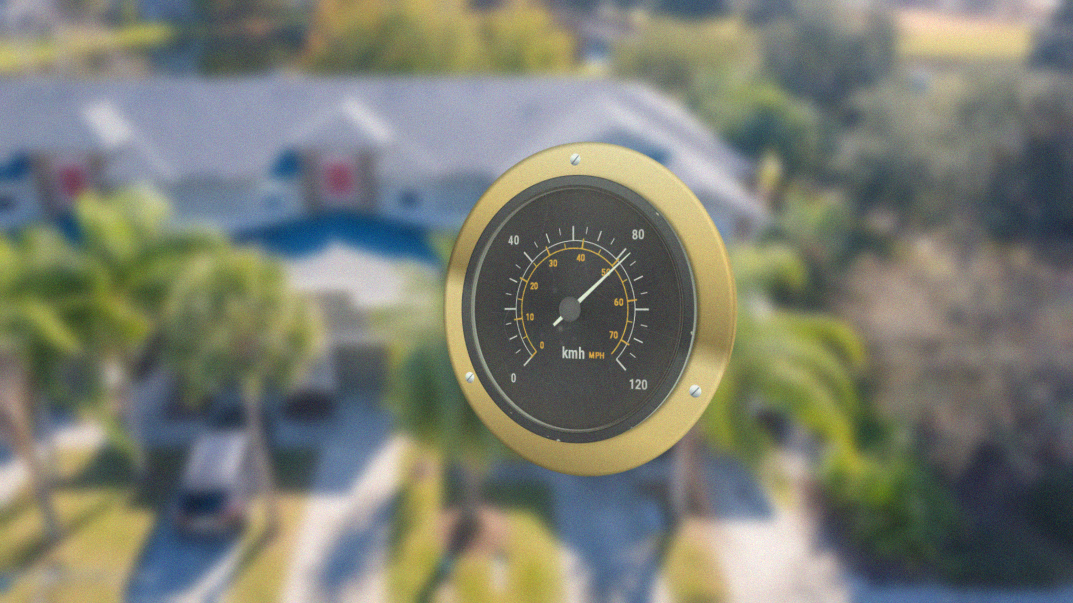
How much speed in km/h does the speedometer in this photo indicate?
82.5 km/h
